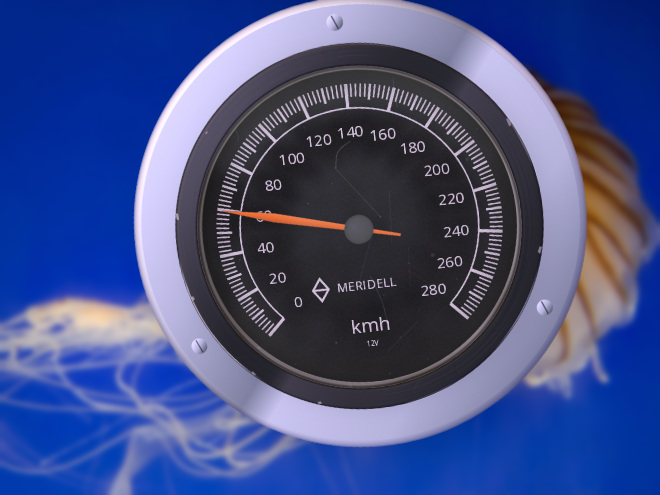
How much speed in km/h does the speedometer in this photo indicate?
60 km/h
